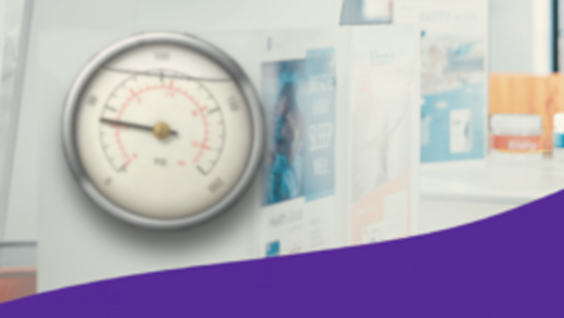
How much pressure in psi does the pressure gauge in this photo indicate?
40 psi
